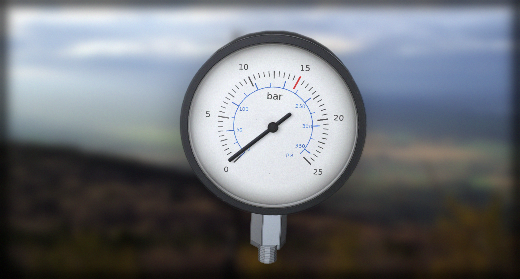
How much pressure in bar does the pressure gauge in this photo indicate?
0.5 bar
